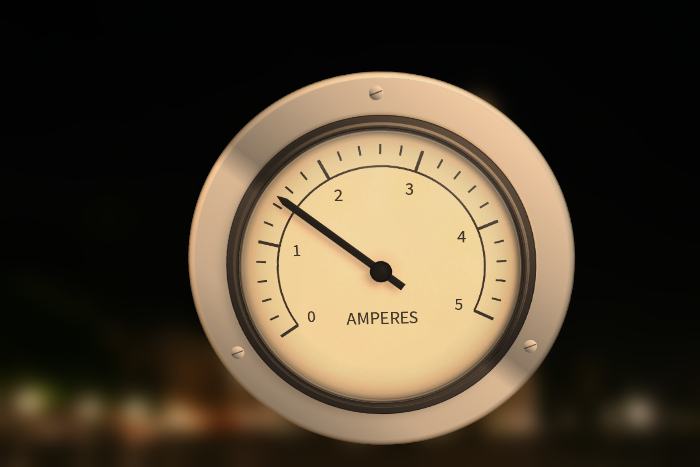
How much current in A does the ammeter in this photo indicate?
1.5 A
